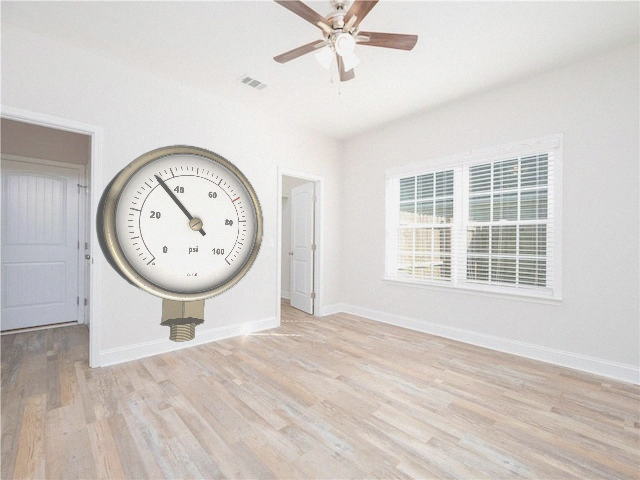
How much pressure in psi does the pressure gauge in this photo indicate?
34 psi
